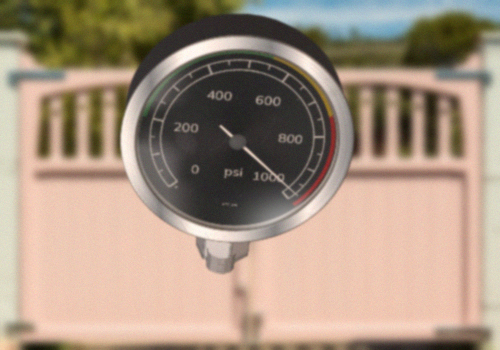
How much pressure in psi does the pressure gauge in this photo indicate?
975 psi
